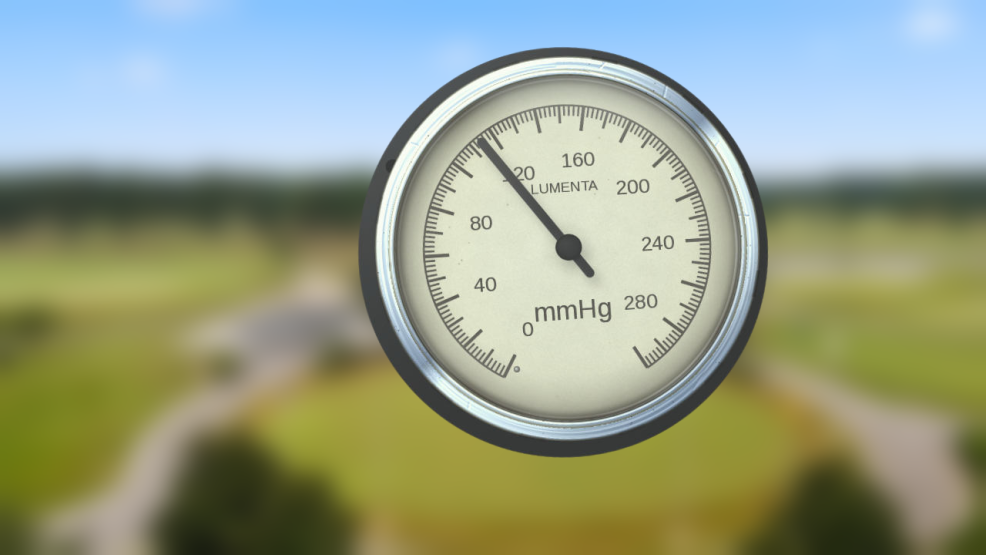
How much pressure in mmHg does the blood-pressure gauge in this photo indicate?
114 mmHg
